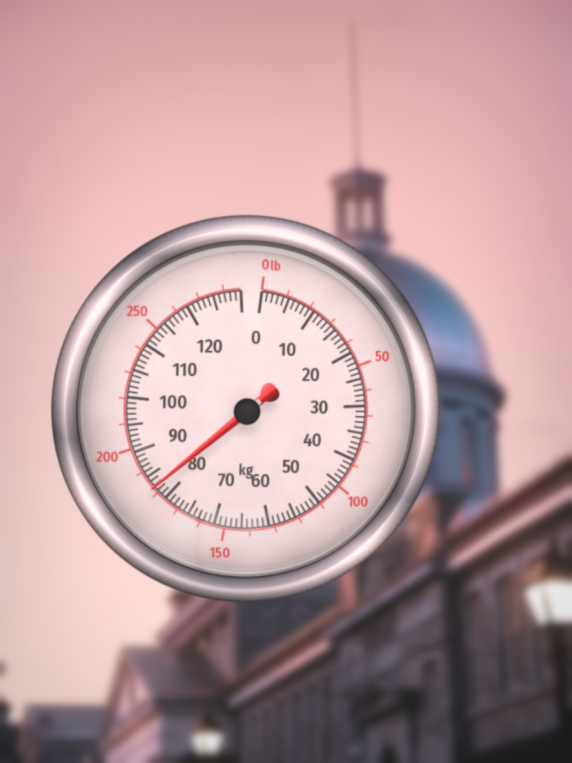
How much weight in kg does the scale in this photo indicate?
83 kg
